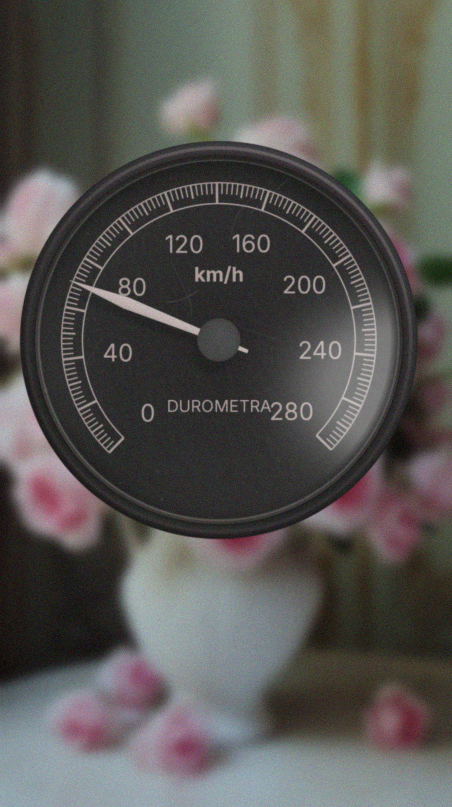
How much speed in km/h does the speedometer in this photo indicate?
70 km/h
